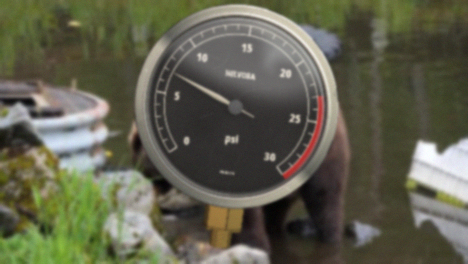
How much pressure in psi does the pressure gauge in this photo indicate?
7 psi
